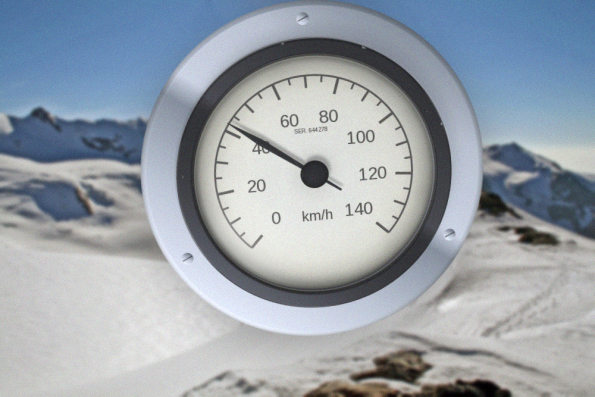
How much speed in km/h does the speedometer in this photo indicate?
42.5 km/h
